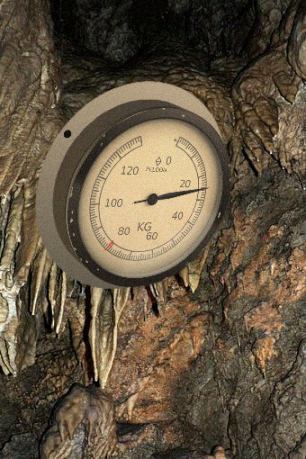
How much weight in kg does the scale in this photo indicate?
25 kg
